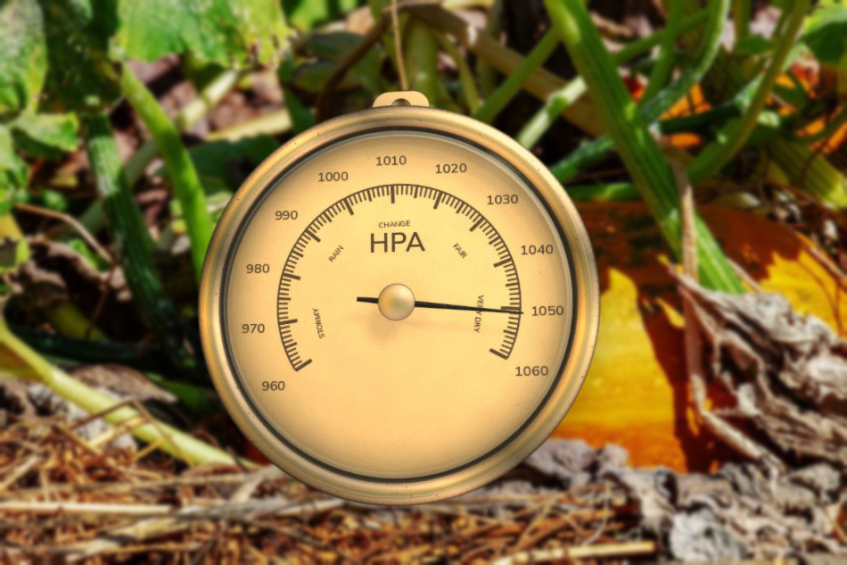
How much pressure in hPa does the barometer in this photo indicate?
1051 hPa
